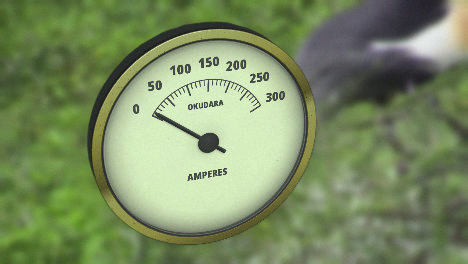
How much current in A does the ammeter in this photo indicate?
10 A
